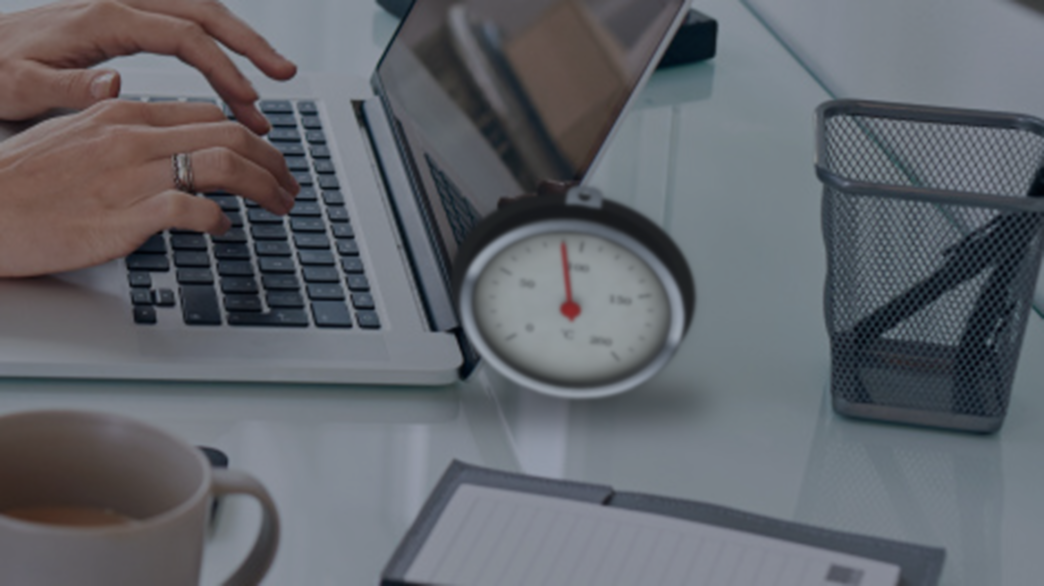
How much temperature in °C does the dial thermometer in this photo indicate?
90 °C
